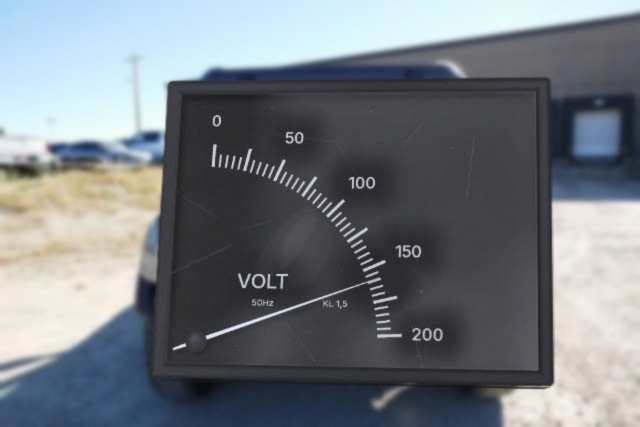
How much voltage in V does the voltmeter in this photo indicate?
160 V
